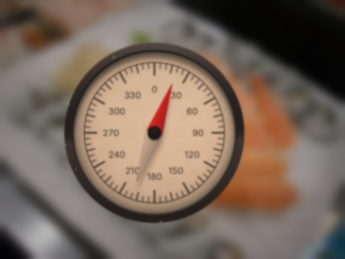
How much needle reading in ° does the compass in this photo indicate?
20 °
